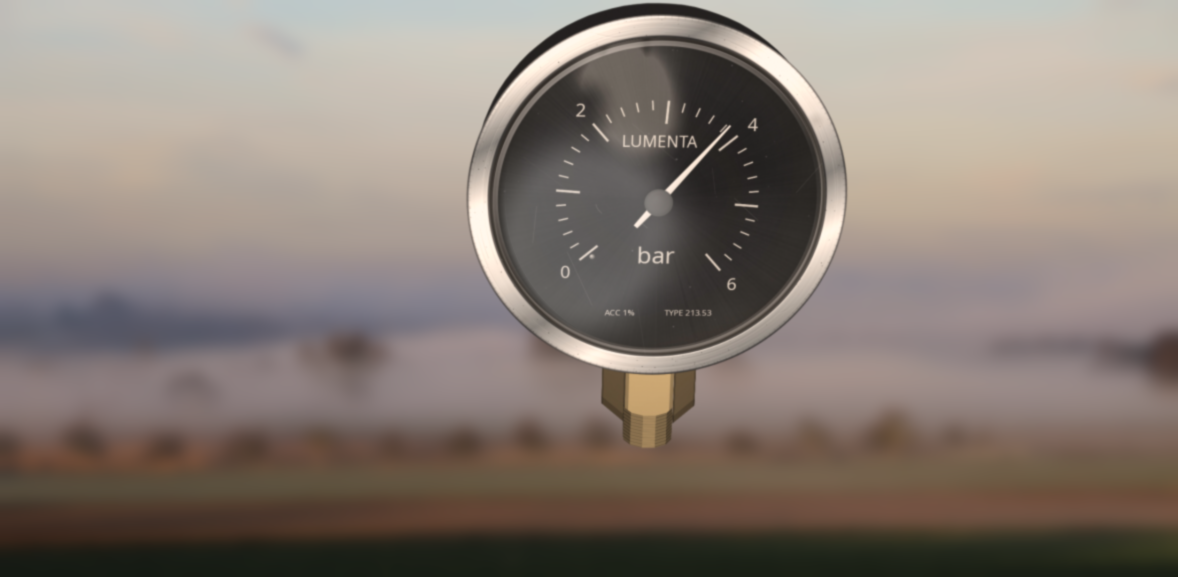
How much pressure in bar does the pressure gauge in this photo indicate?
3.8 bar
